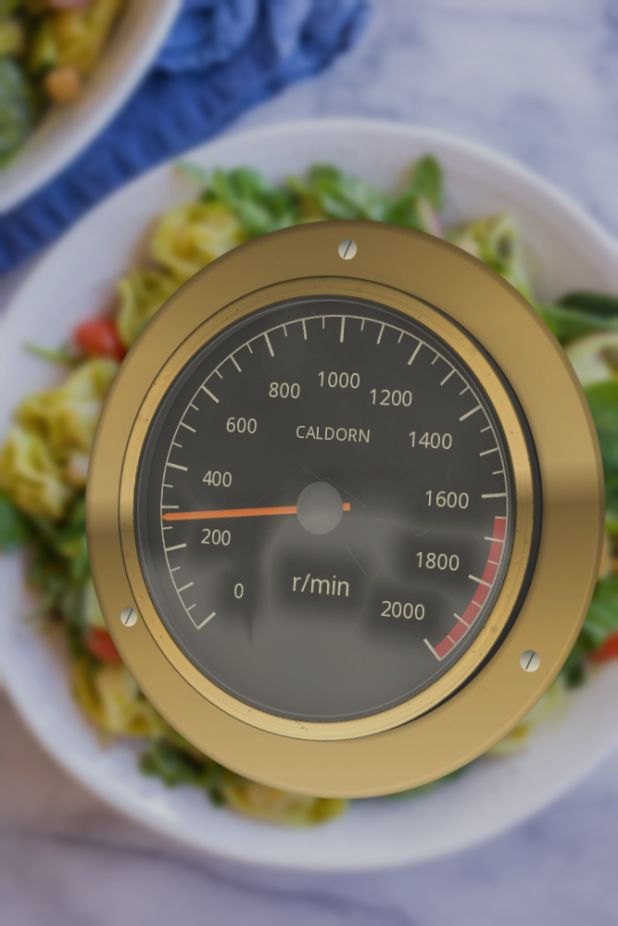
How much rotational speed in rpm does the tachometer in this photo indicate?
275 rpm
